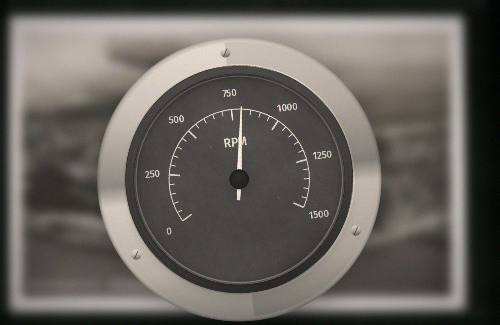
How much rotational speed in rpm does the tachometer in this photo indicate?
800 rpm
